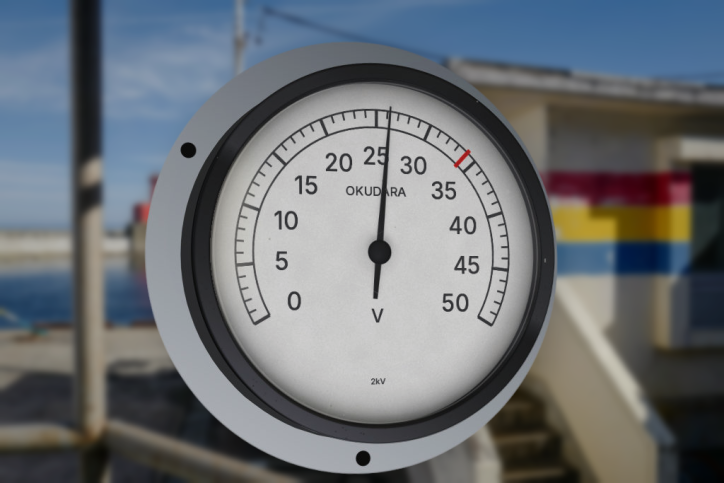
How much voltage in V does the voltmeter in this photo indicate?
26 V
